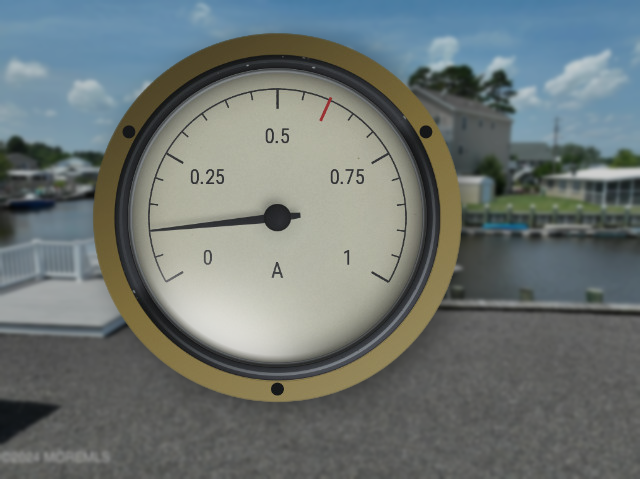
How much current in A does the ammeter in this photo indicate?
0.1 A
